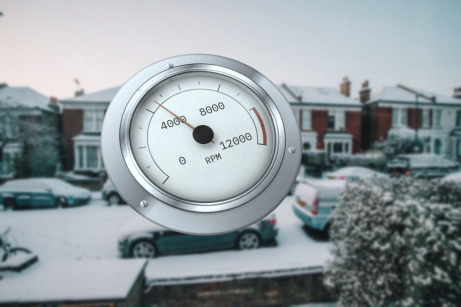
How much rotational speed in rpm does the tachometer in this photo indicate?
4500 rpm
